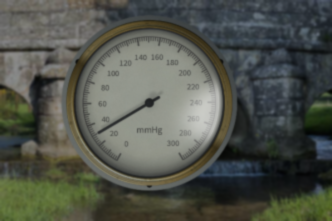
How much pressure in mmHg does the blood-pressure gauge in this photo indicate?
30 mmHg
